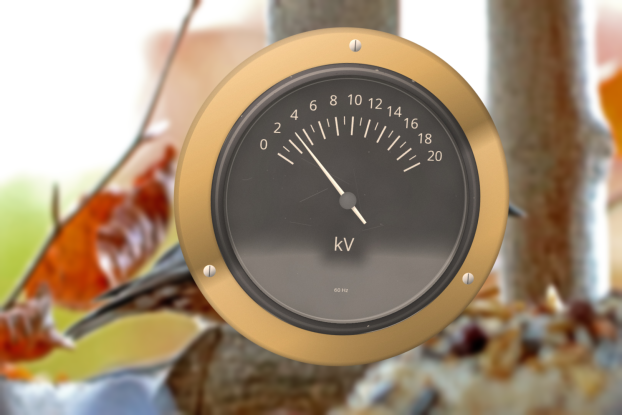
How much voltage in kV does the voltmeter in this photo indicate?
3 kV
